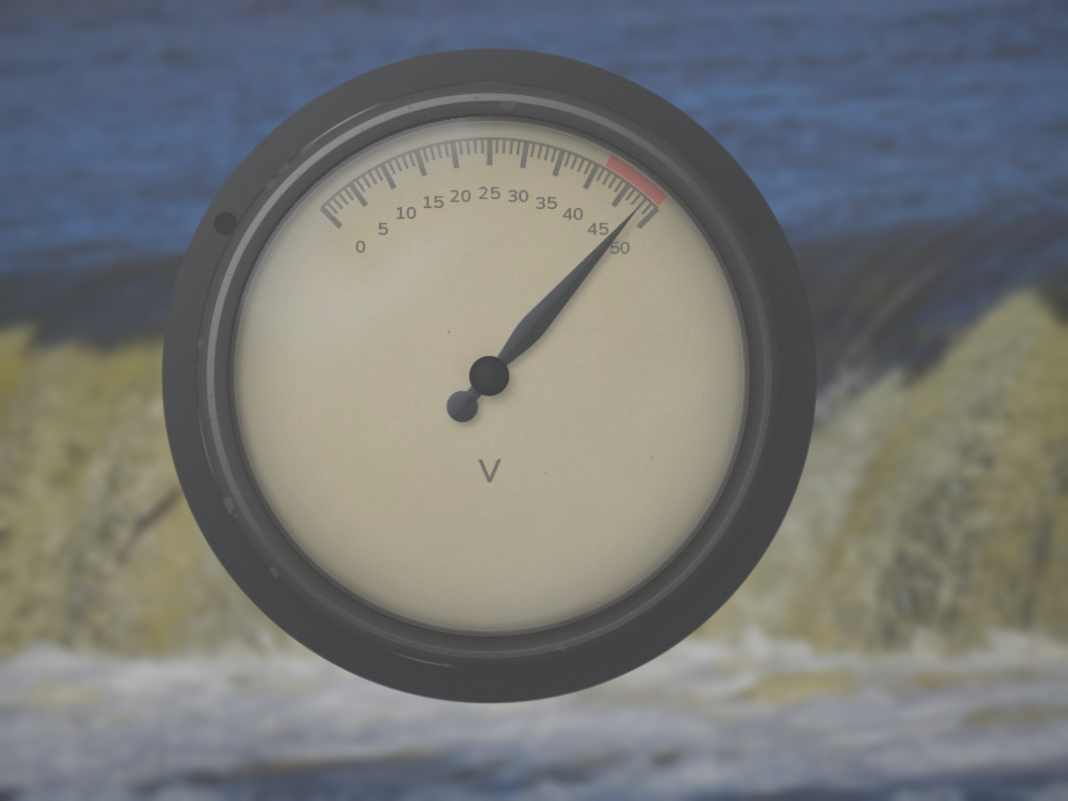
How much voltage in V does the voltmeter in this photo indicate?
48 V
